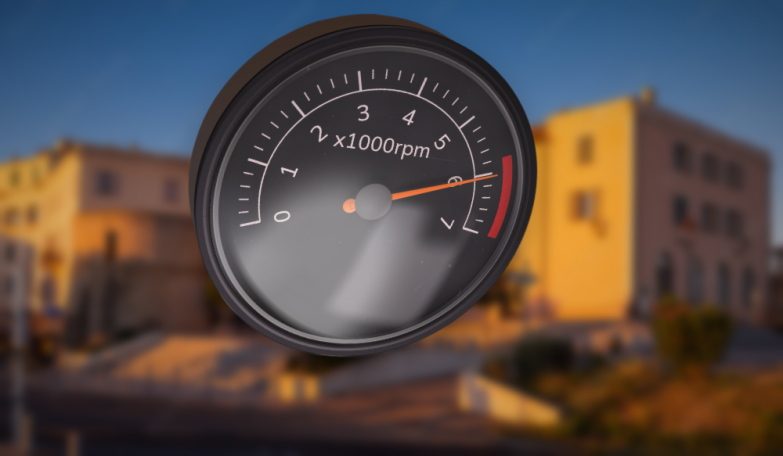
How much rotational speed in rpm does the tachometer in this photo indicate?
6000 rpm
